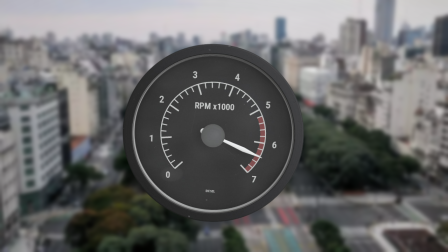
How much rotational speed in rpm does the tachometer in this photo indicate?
6400 rpm
